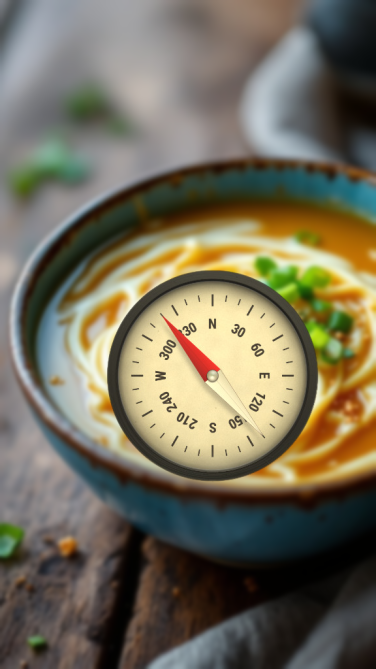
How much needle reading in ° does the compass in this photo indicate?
320 °
